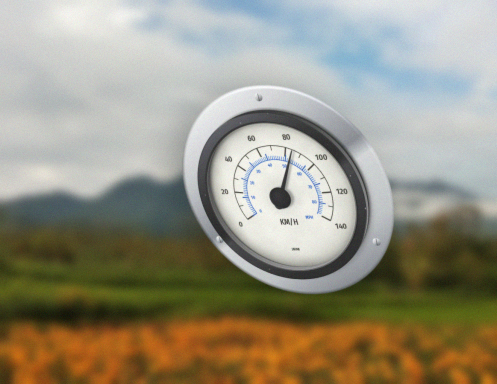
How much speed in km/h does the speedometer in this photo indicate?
85 km/h
